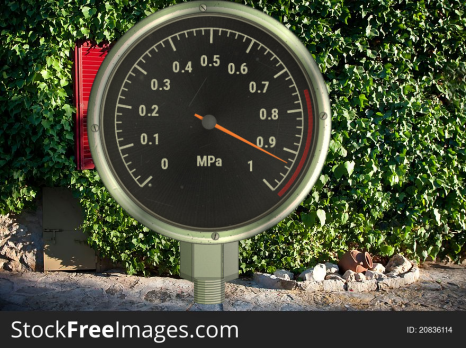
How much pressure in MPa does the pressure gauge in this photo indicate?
0.93 MPa
